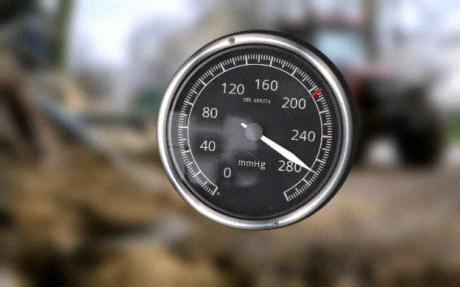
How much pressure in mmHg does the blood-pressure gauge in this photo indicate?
270 mmHg
